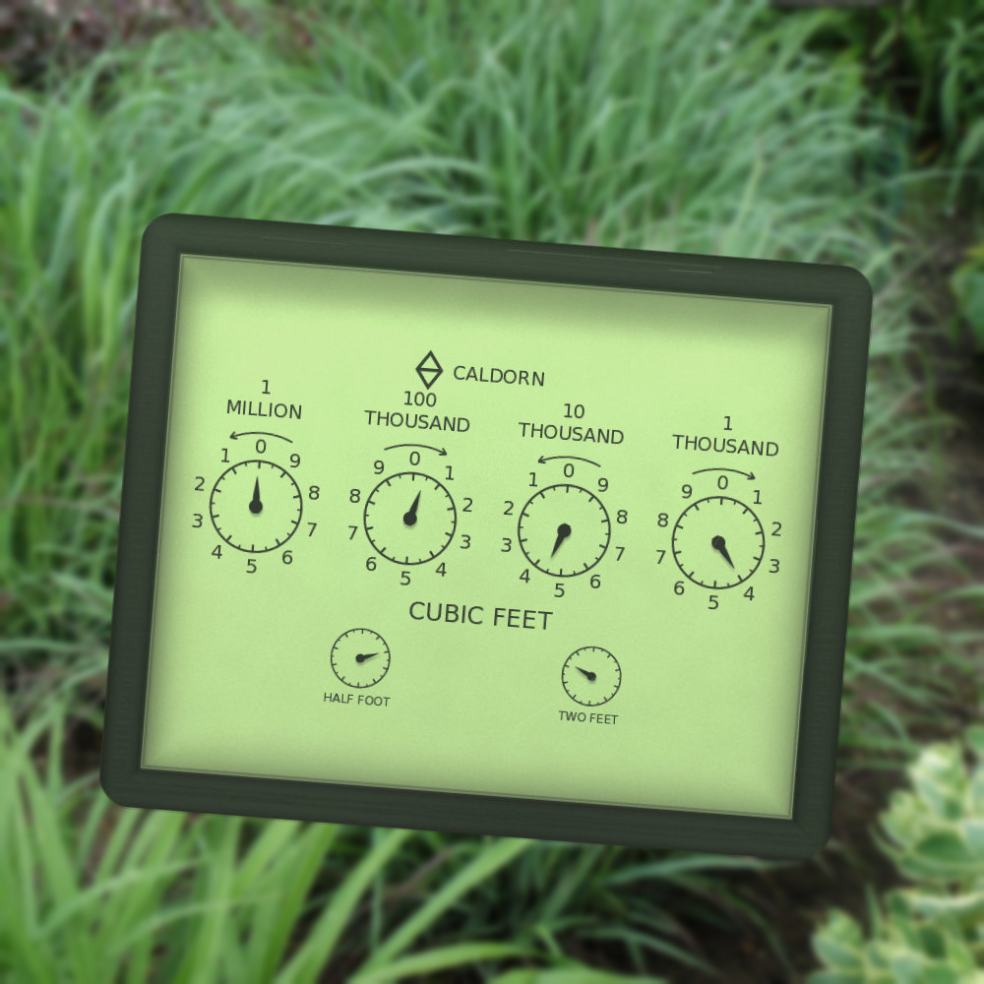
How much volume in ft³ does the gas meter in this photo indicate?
4400 ft³
